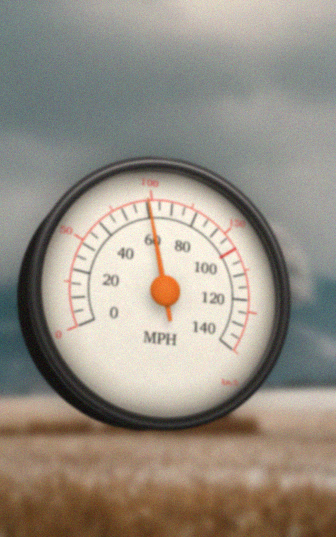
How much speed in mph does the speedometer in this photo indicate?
60 mph
